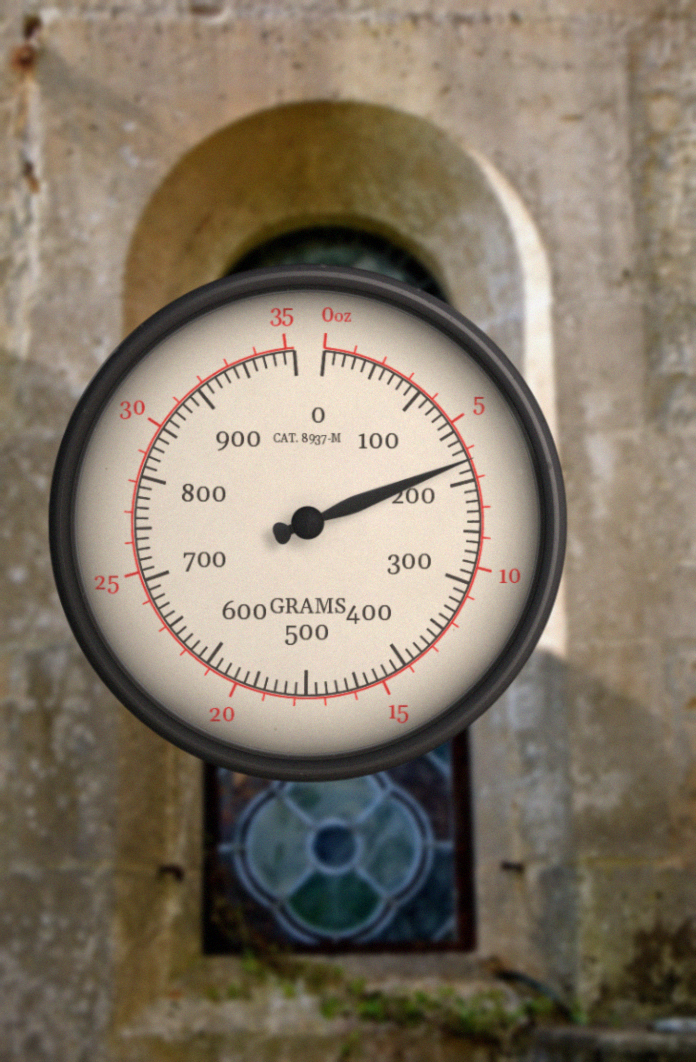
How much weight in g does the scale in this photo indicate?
180 g
